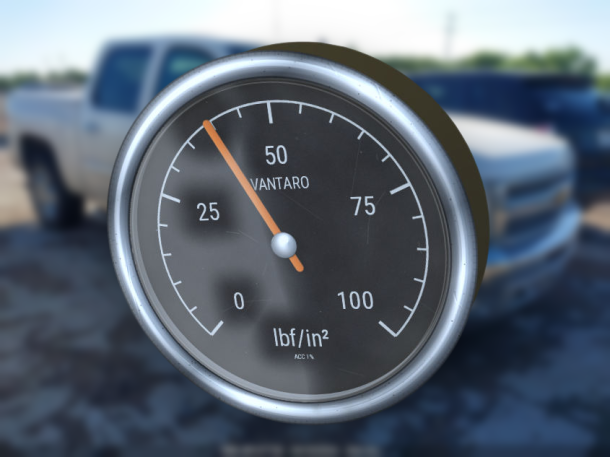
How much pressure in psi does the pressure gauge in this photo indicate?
40 psi
